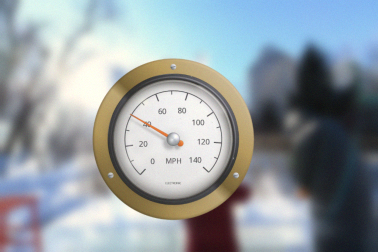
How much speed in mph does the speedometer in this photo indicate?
40 mph
